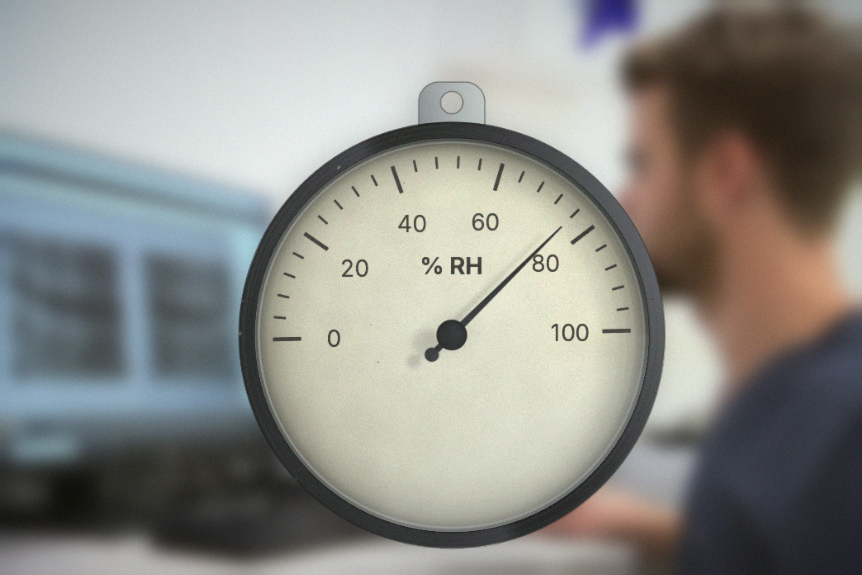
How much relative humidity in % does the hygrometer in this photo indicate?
76 %
